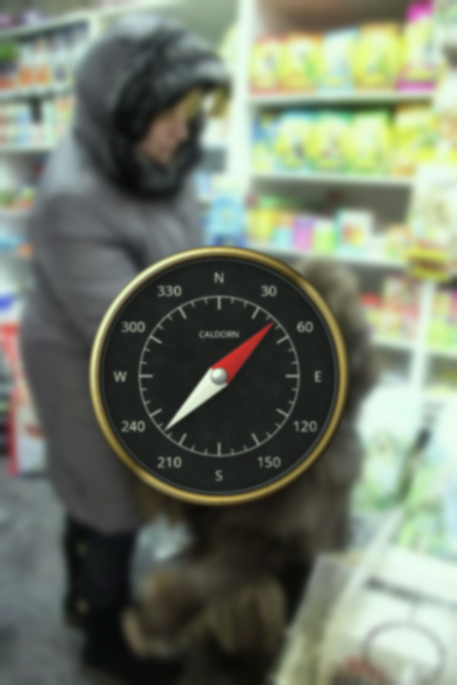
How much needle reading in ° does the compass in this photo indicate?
45 °
